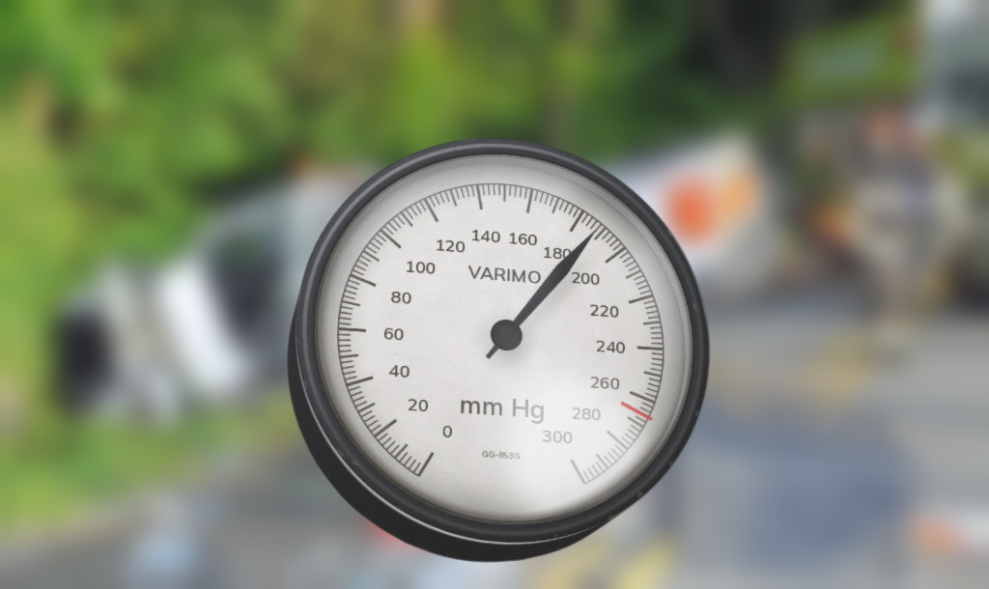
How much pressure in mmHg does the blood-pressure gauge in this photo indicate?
188 mmHg
